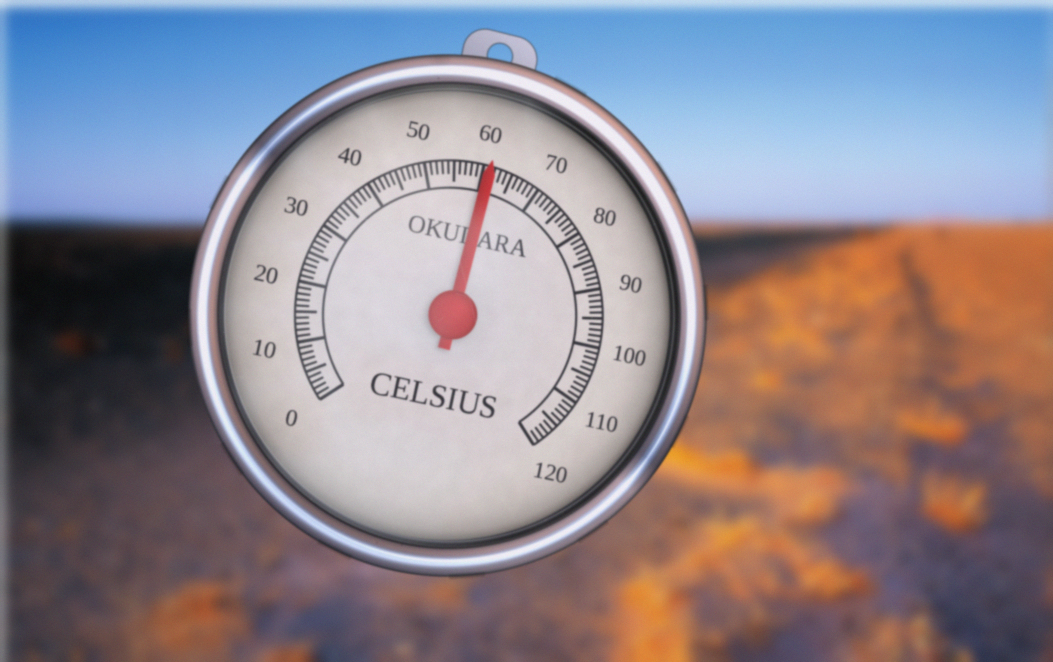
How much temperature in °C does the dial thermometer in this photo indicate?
61 °C
